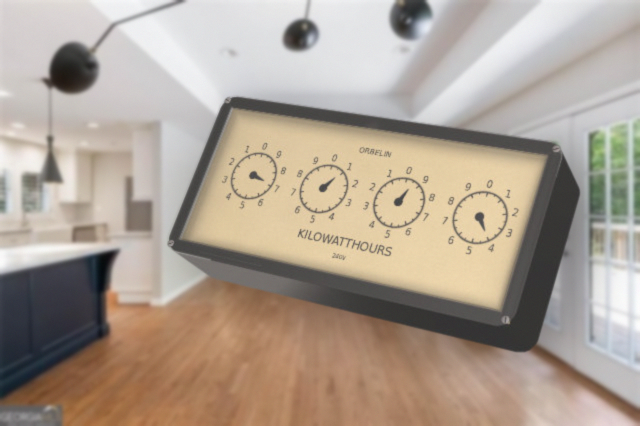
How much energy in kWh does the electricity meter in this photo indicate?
7094 kWh
